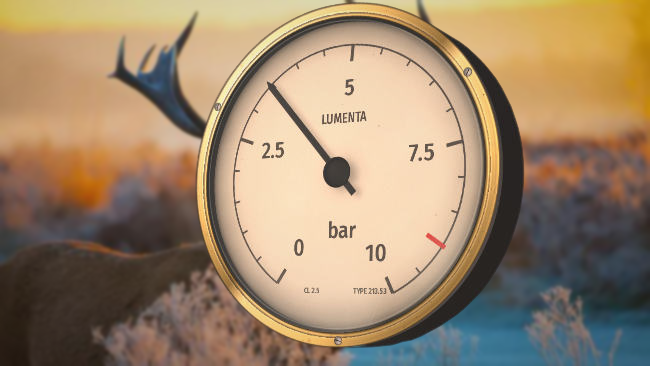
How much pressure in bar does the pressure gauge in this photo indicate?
3.5 bar
